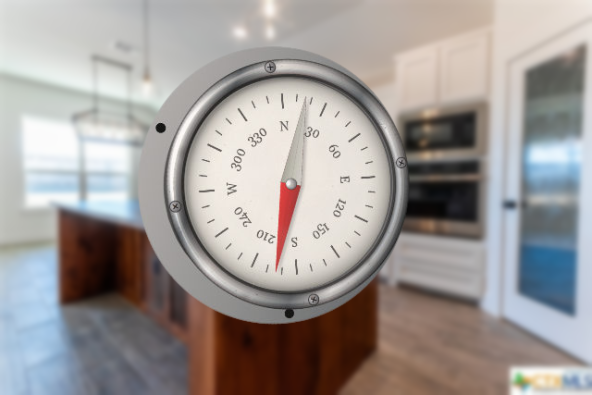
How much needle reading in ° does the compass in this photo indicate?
195 °
